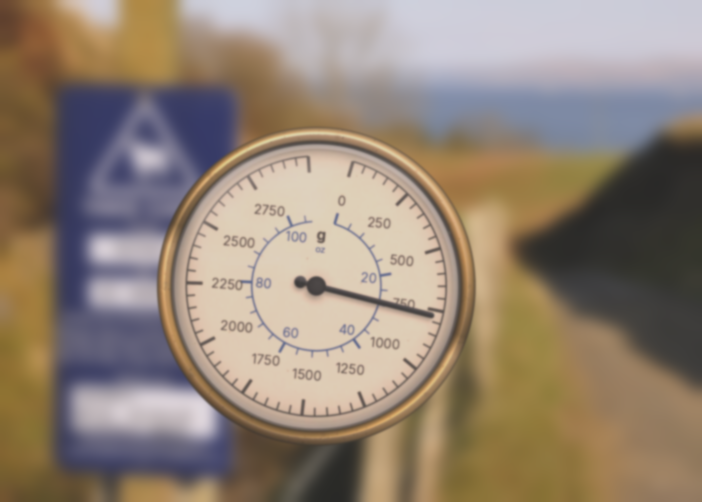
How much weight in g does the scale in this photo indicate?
775 g
